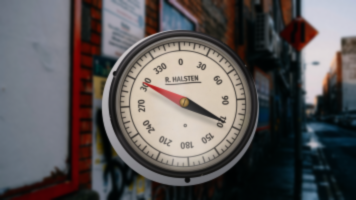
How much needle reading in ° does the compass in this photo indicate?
300 °
